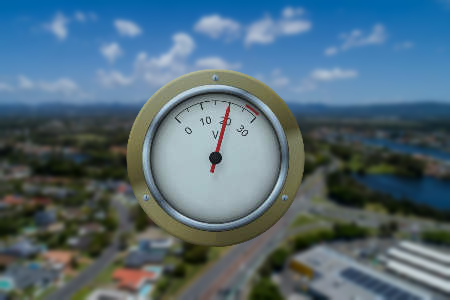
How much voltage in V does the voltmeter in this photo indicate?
20 V
